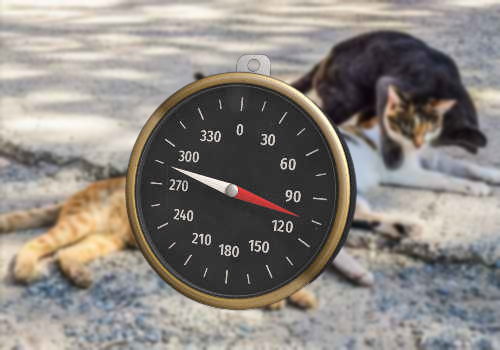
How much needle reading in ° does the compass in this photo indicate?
105 °
